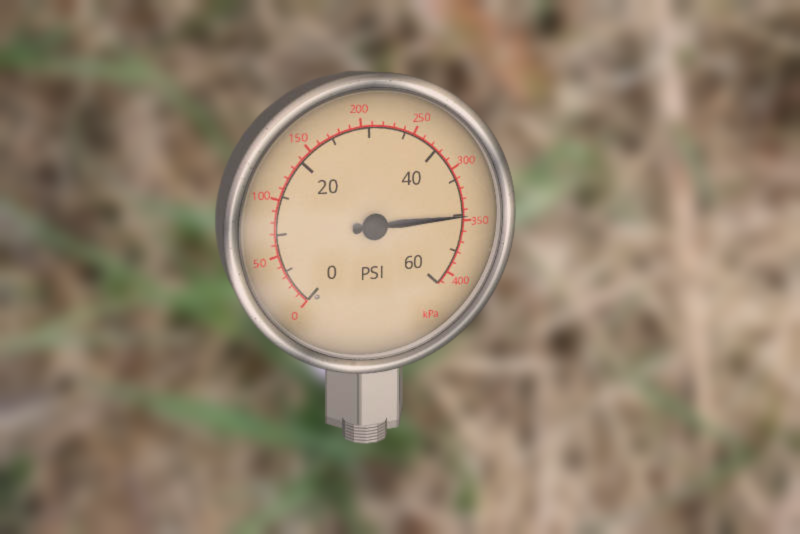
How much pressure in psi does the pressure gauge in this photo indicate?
50 psi
